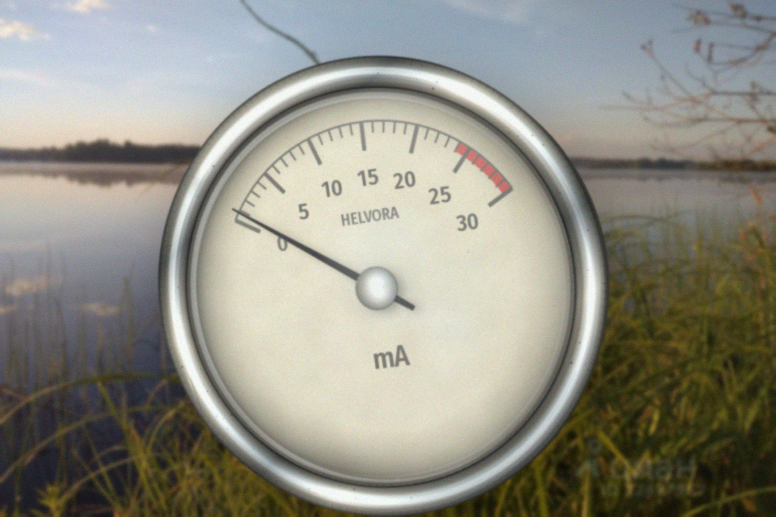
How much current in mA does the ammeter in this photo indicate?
1 mA
